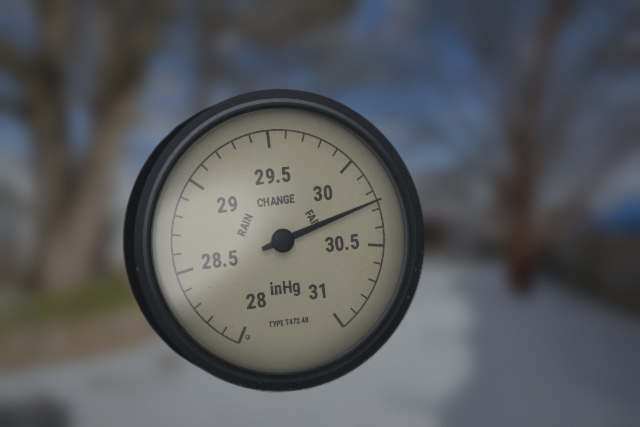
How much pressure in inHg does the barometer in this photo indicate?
30.25 inHg
